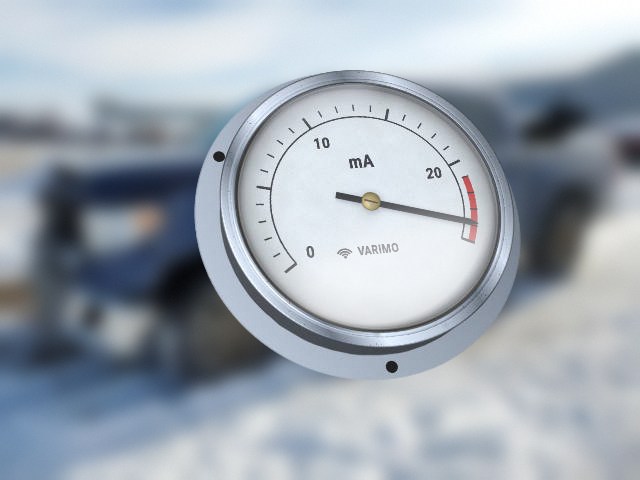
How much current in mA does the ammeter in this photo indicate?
24 mA
